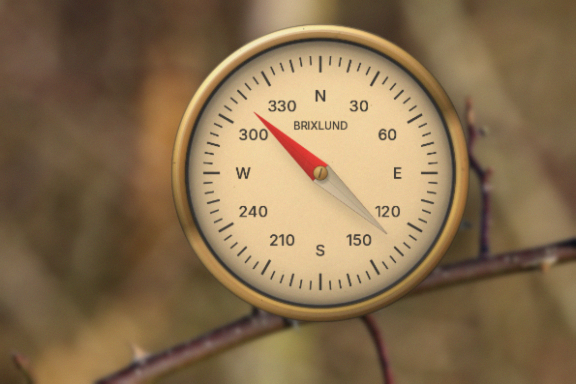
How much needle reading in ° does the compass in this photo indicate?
312.5 °
